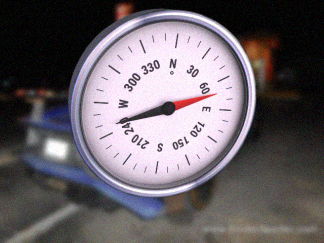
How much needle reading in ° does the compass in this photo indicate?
70 °
